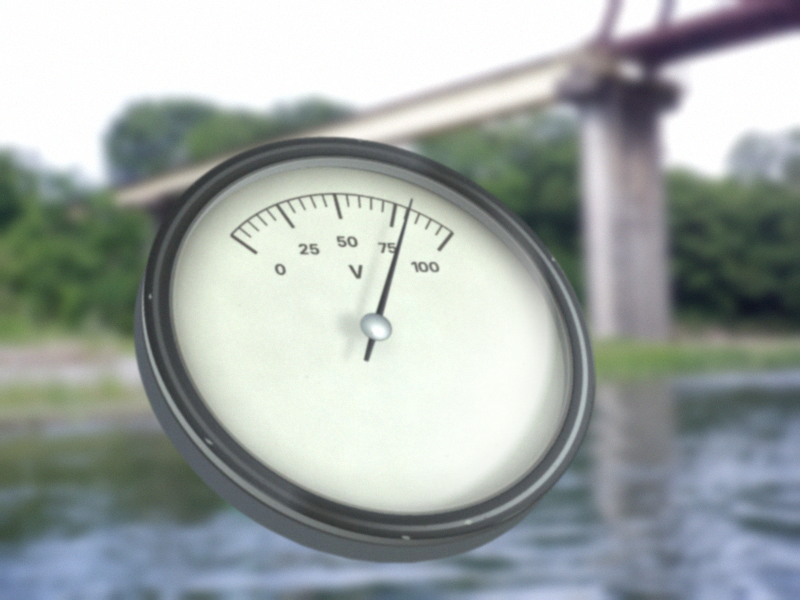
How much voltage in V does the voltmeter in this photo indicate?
80 V
